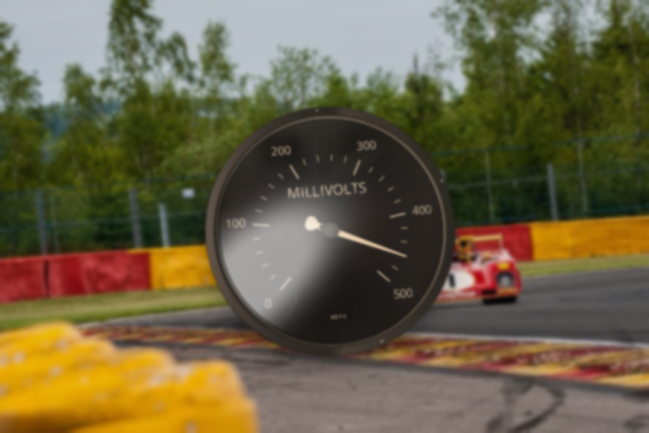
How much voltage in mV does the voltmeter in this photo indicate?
460 mV
